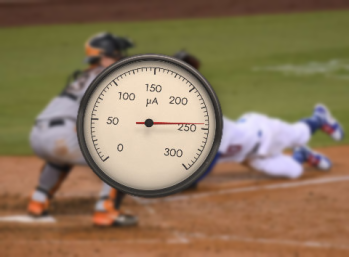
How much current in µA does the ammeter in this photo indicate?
245 µA
